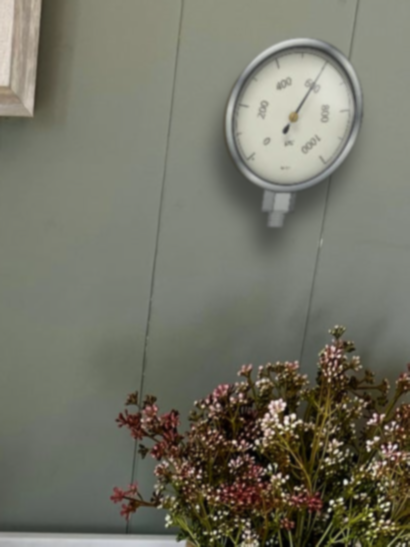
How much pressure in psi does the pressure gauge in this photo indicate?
600 psi
